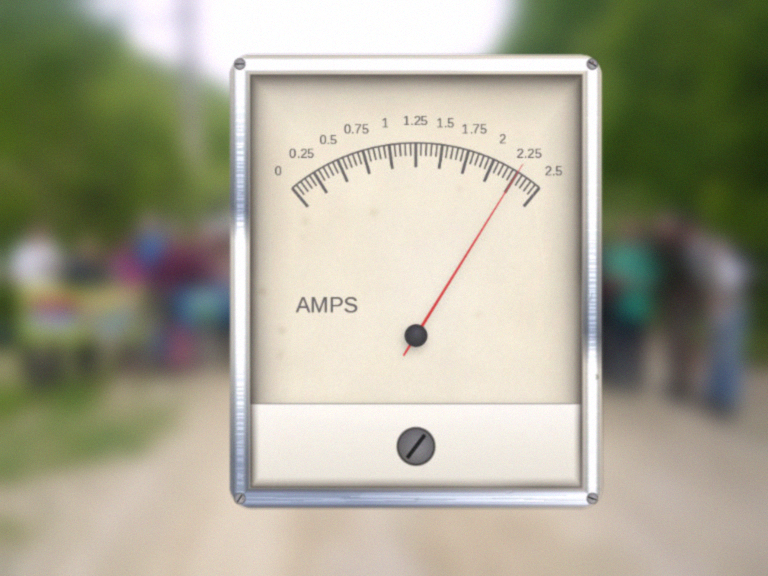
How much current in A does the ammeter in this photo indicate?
2.25 A
